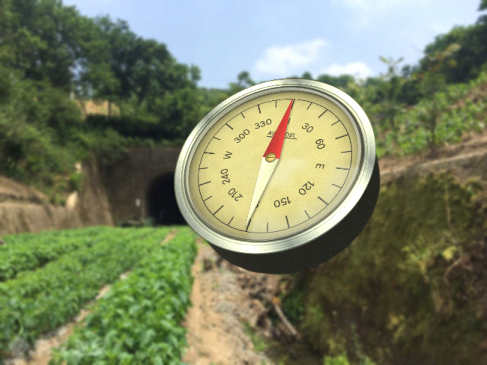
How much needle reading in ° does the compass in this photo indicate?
0 °
